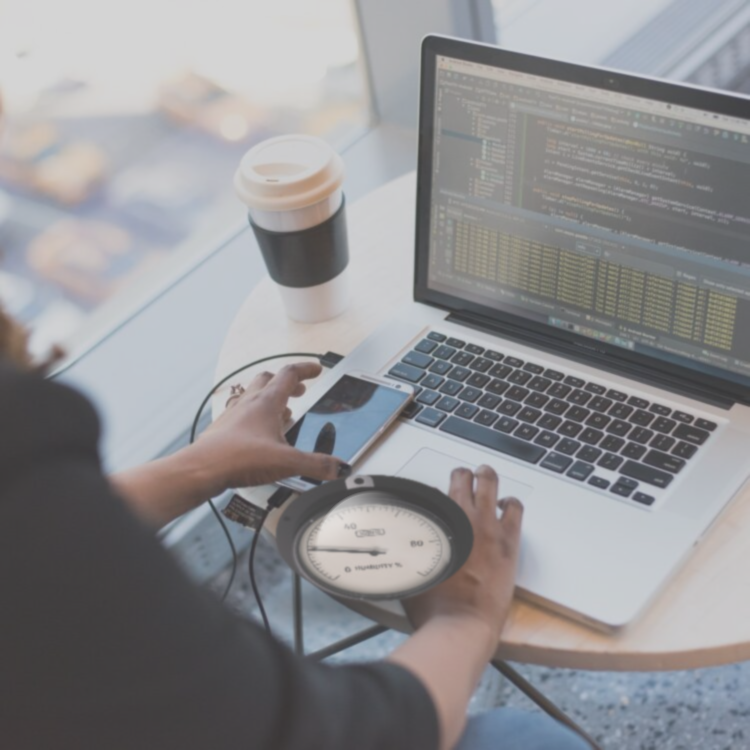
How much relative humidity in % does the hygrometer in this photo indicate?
20 %
